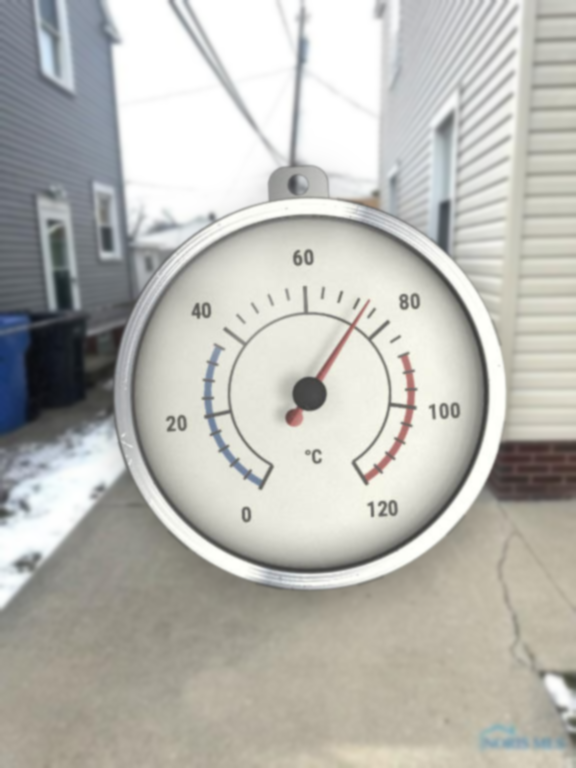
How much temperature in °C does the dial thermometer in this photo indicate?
74 °C
